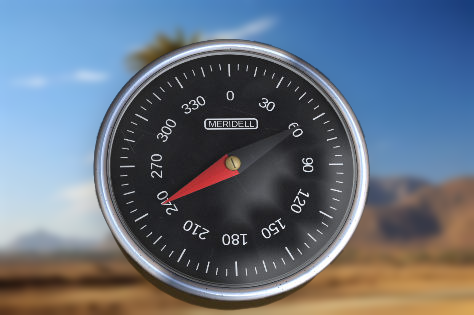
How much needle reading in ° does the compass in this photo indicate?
240 °
